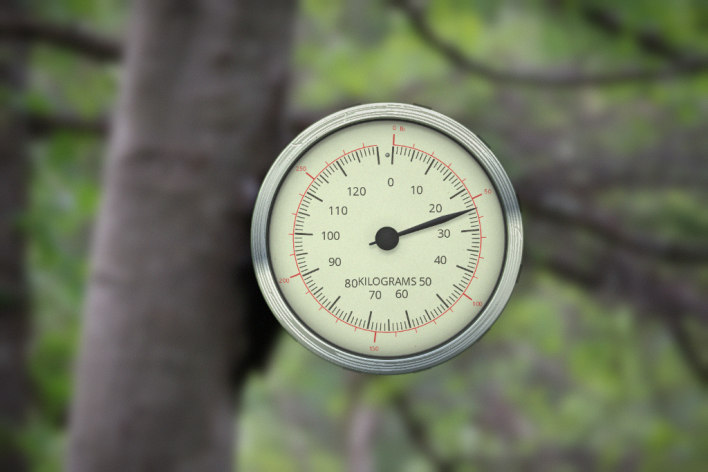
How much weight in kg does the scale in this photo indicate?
25 kg
